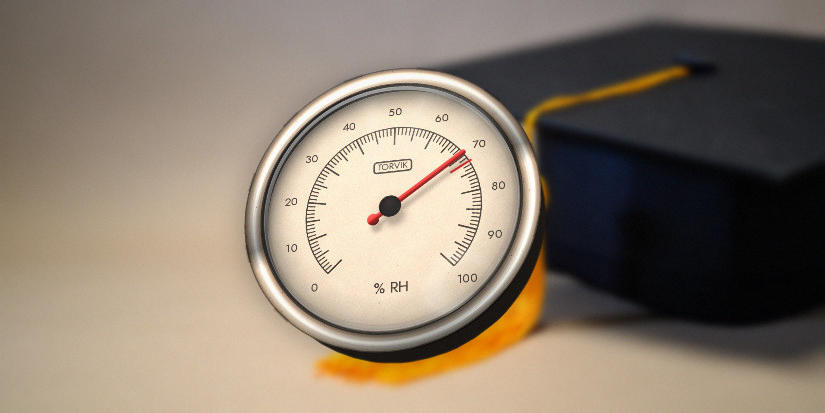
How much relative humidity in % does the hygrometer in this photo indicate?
70 %
